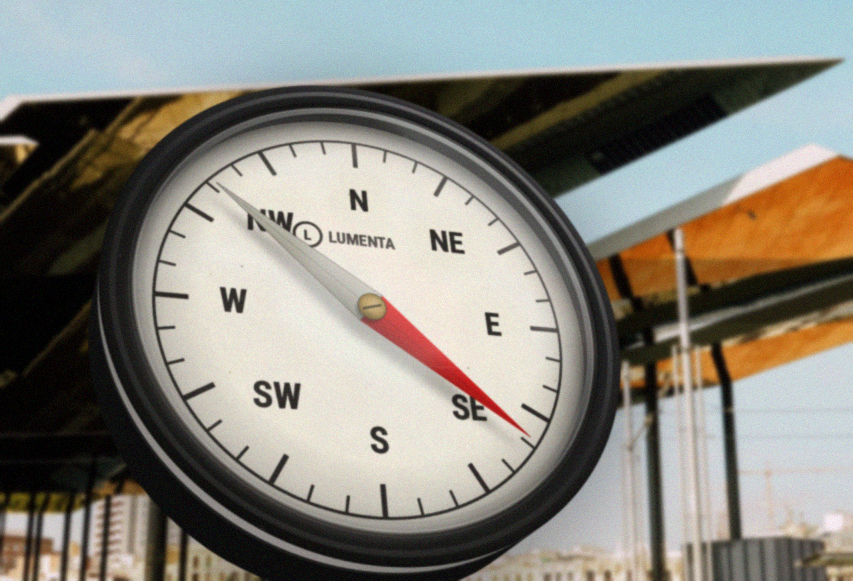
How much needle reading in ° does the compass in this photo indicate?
130 °
